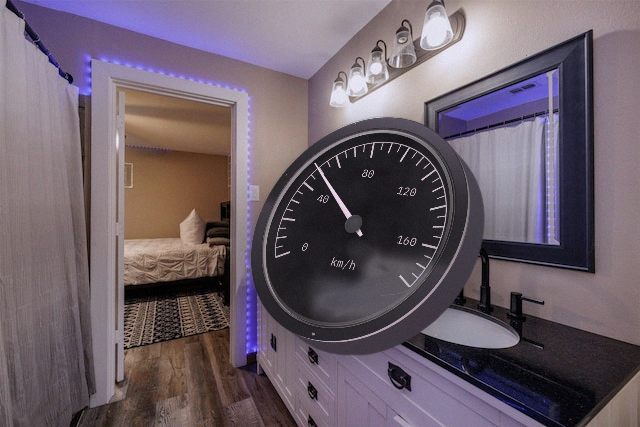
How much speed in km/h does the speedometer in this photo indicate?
50 km/h
